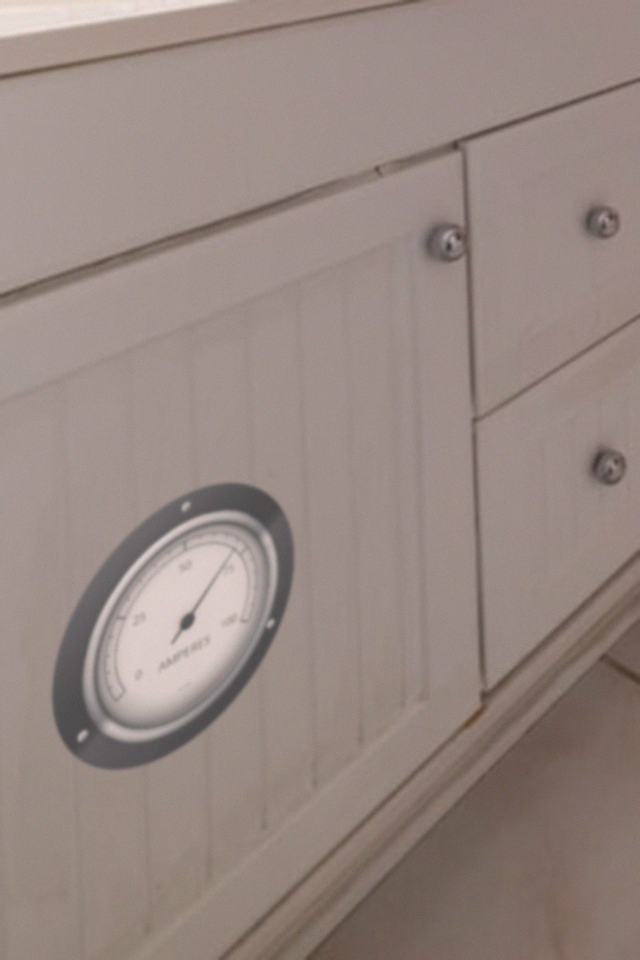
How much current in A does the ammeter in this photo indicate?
70 A
